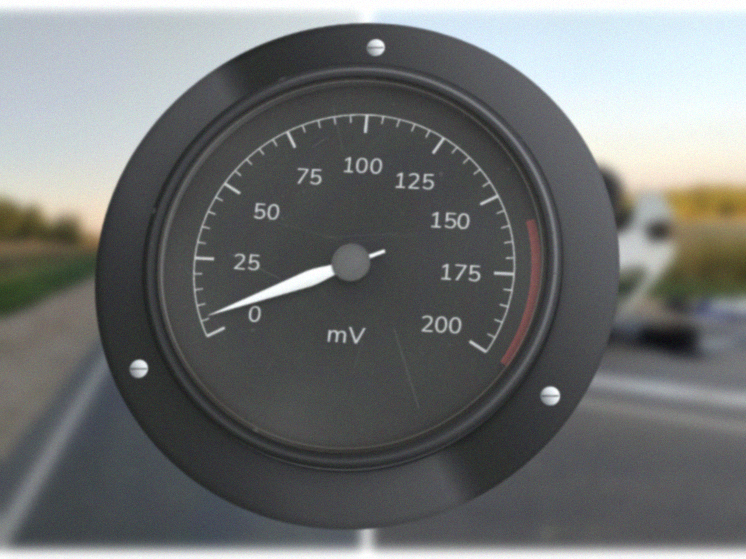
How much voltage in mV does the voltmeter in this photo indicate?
5 mV
